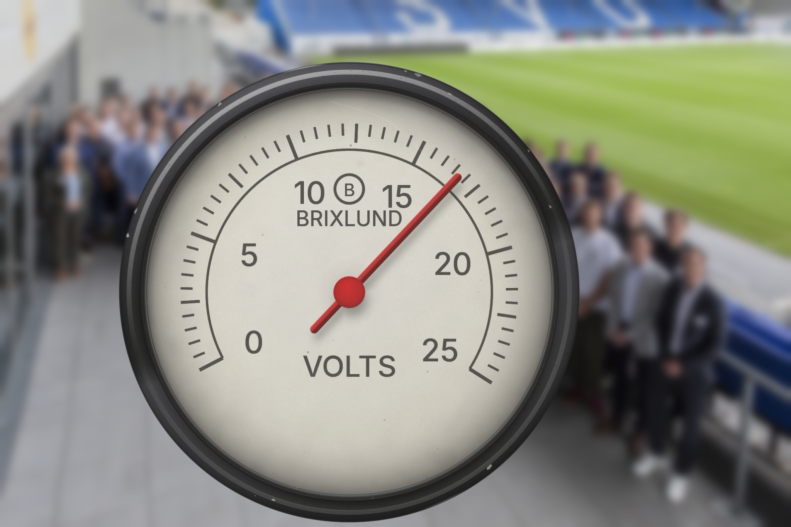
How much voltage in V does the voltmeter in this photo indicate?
16.75 V
